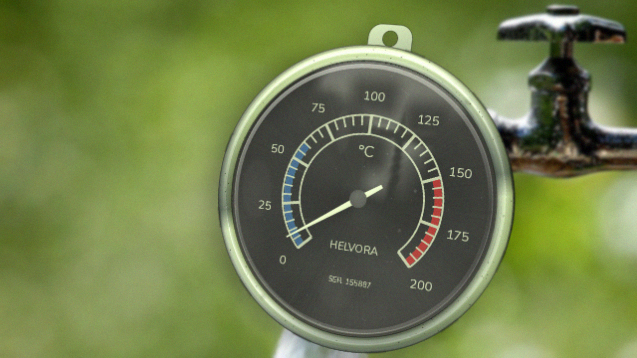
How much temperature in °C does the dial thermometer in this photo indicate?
7.5 °C
